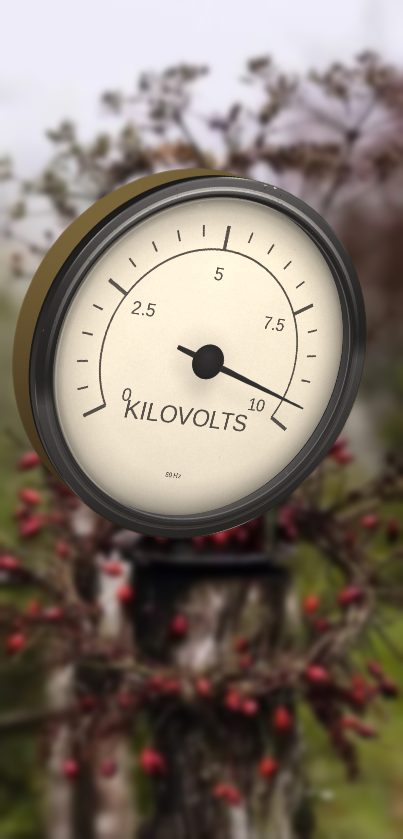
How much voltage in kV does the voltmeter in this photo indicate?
9.5 kV
